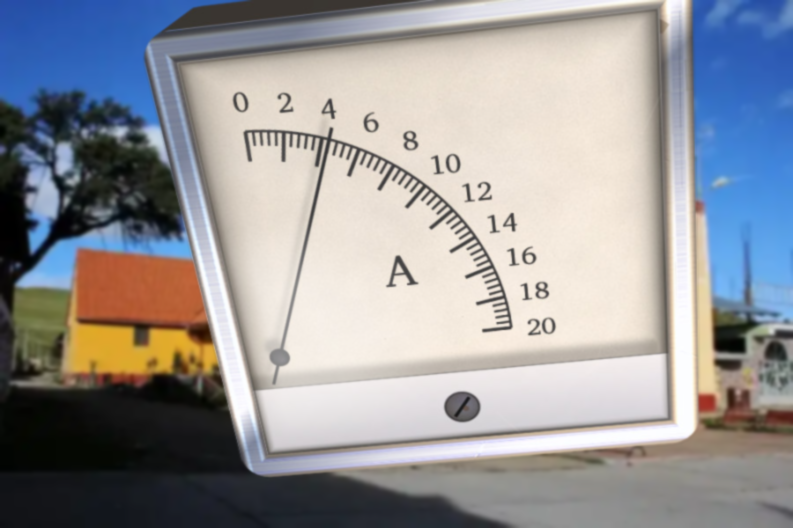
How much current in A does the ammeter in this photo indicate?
4.4 A
